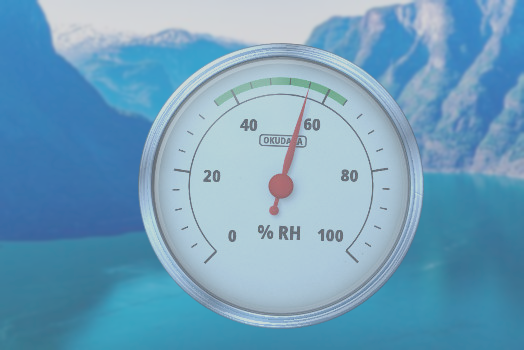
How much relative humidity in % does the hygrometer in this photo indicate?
56 %
